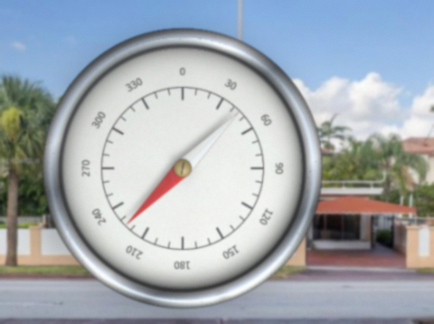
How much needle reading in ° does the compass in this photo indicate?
225 °
